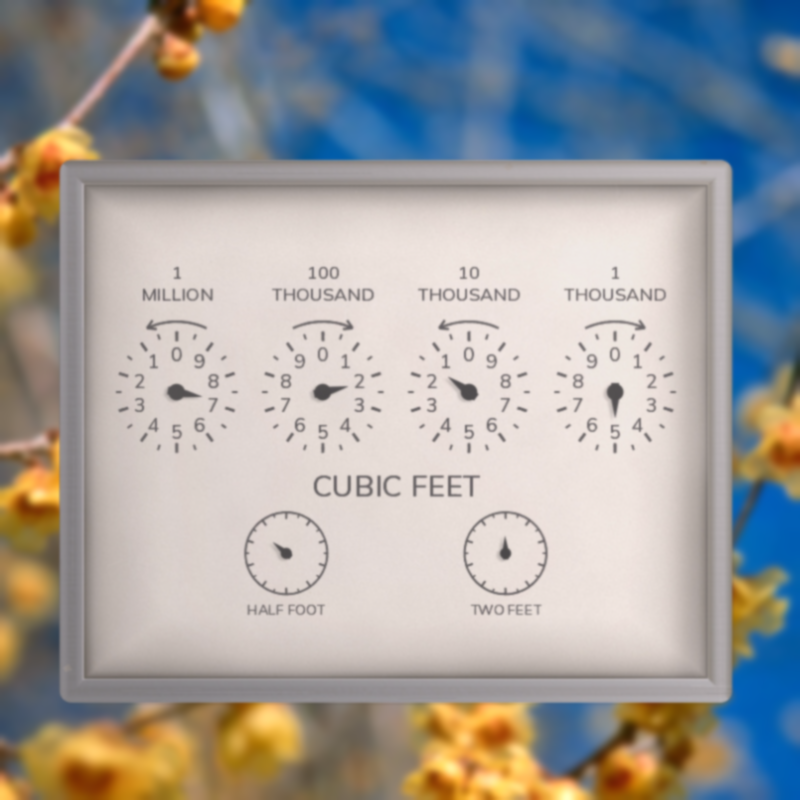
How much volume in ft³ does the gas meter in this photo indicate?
721500 ft³
